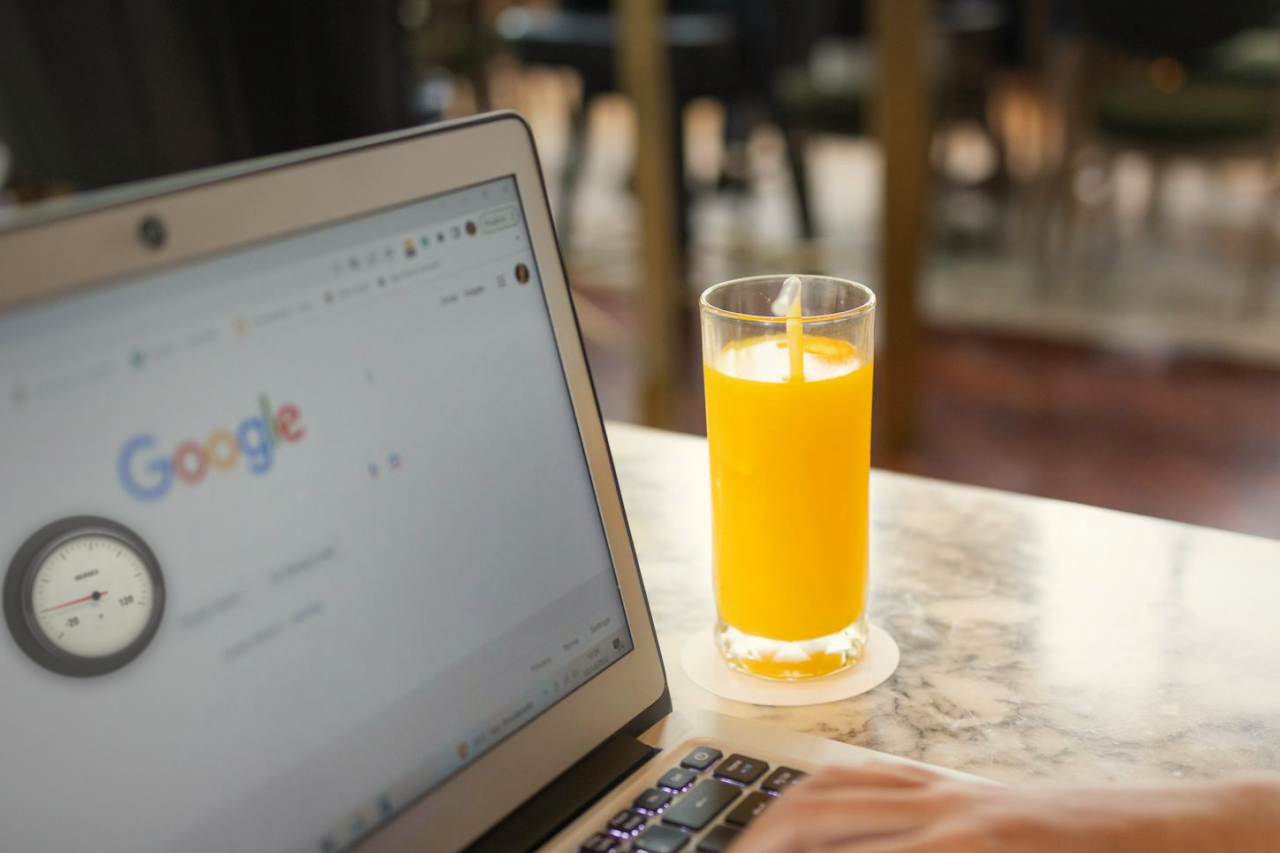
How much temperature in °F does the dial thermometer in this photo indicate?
0 °F
